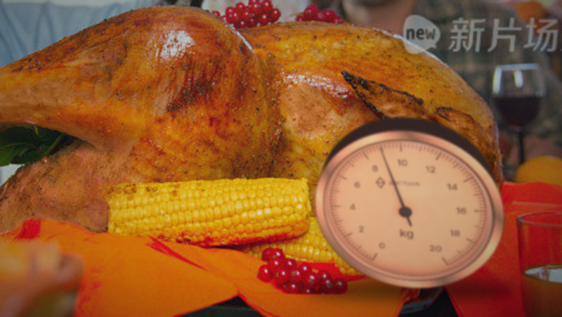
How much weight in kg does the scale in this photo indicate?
9 kg
